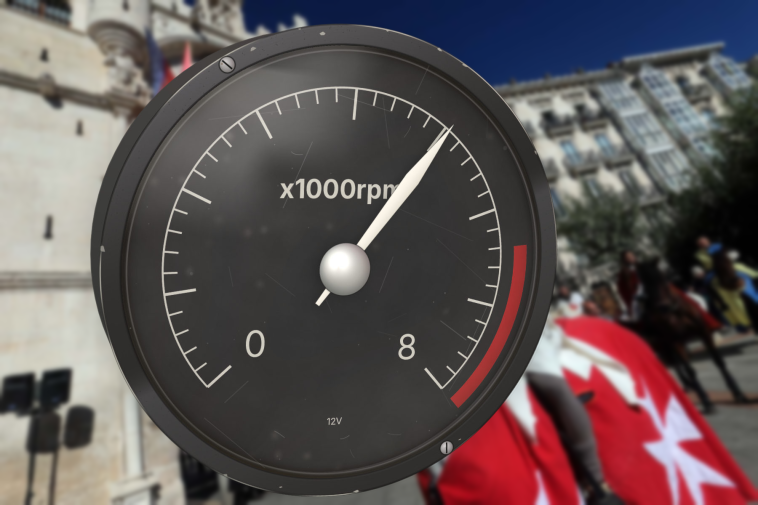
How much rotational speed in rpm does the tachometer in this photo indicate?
5000 rpm
